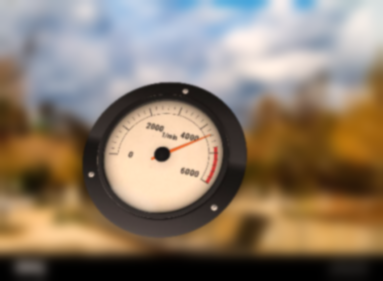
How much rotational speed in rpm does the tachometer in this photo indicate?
4400 rpm
